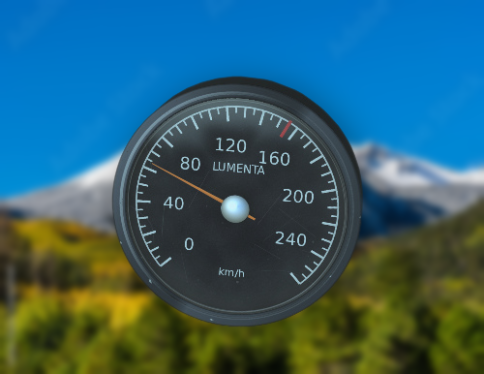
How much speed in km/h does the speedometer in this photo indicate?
65 km/h
